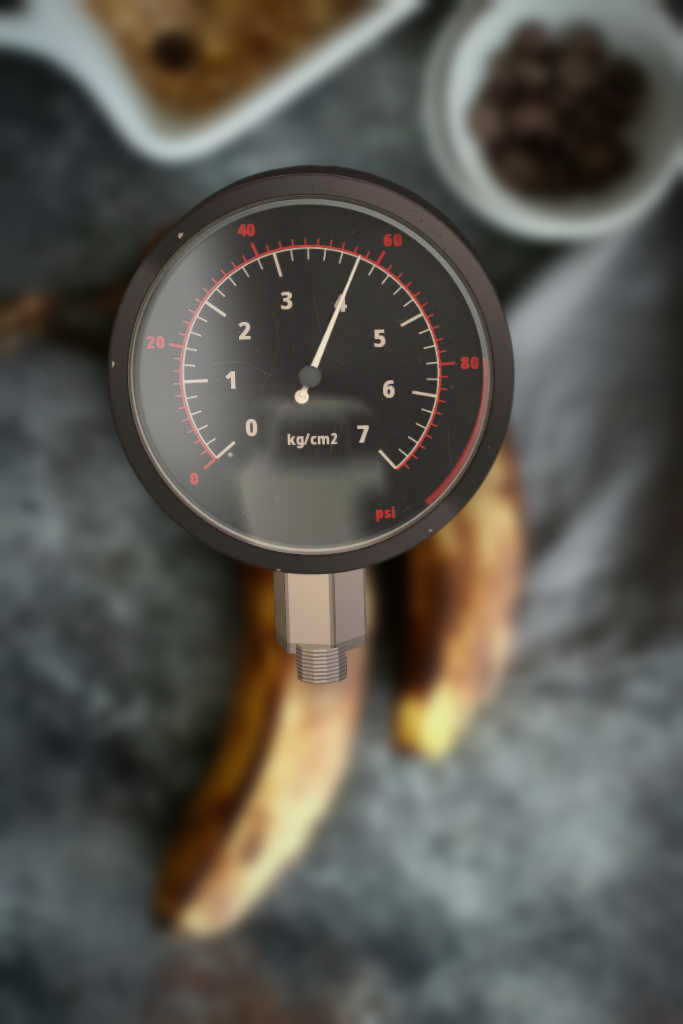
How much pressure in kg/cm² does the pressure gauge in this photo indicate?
4 kg/cm²
